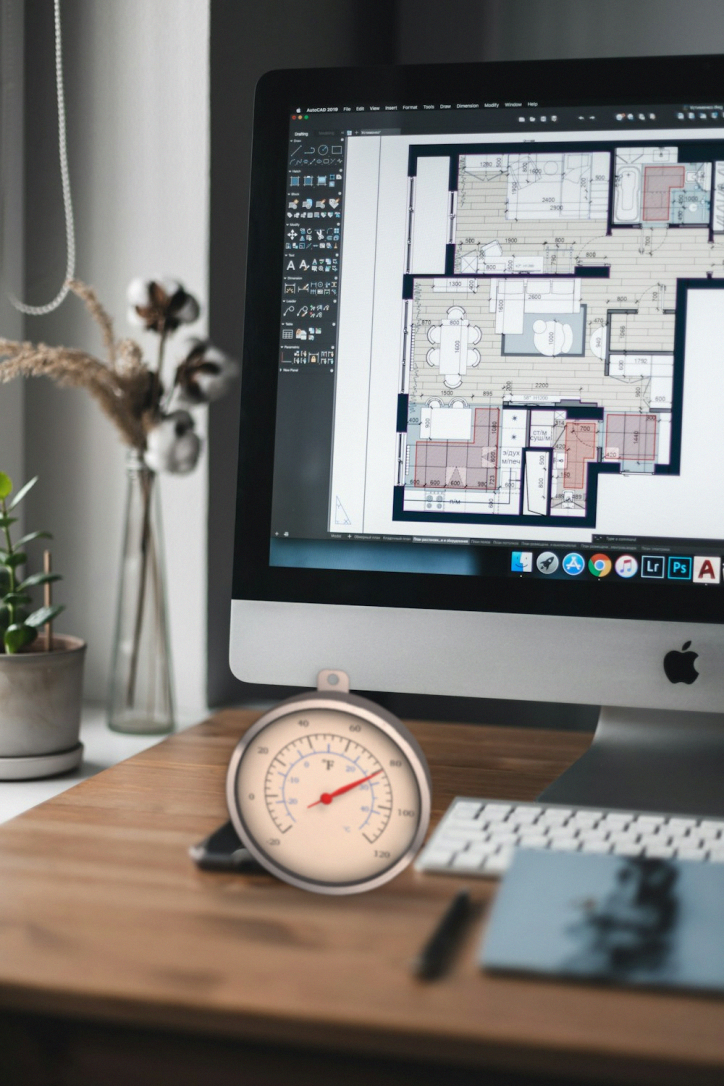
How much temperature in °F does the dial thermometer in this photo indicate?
80 °F
